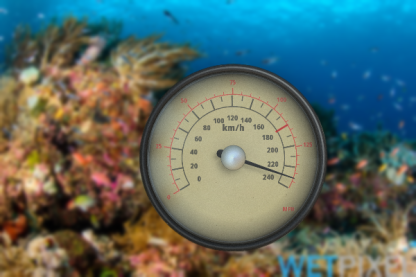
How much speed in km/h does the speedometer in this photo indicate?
230 km/h
